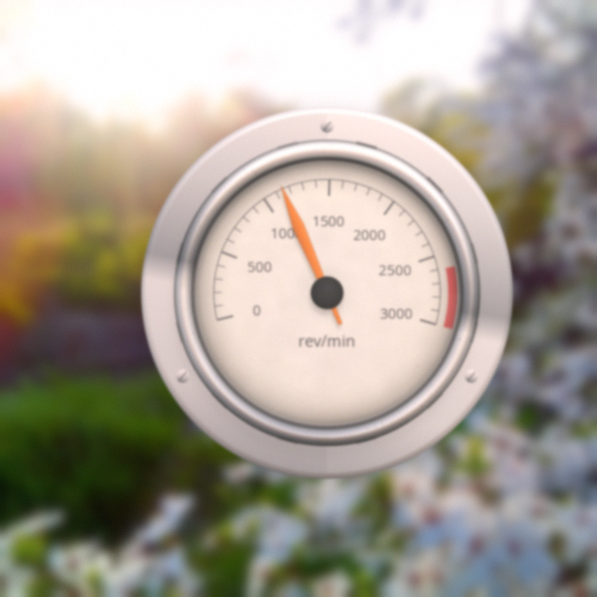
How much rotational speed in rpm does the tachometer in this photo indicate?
1150 rpm
